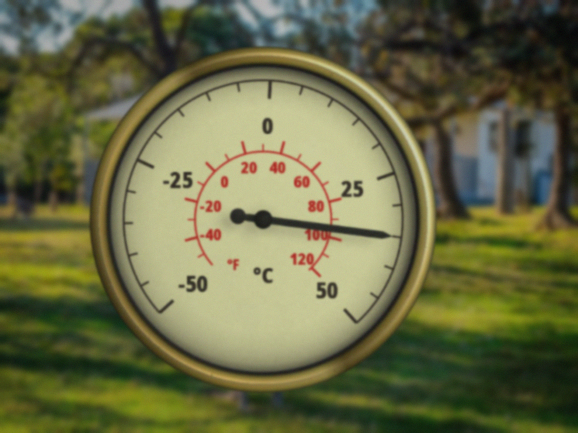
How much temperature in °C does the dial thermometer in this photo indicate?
35 °C
